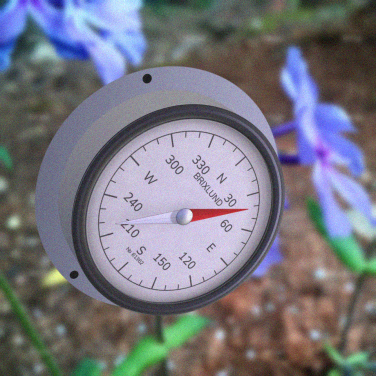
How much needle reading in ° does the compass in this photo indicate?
40 °
